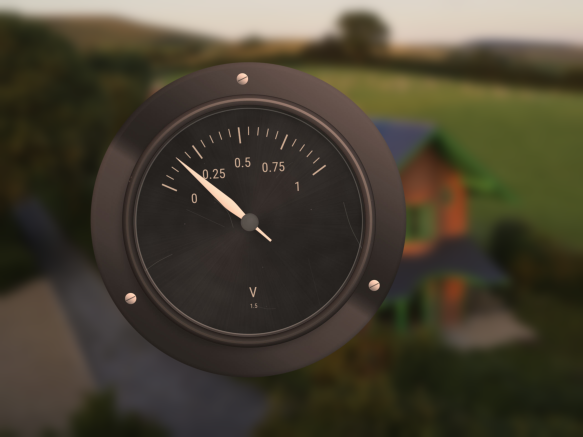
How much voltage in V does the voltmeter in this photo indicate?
0.15 V
